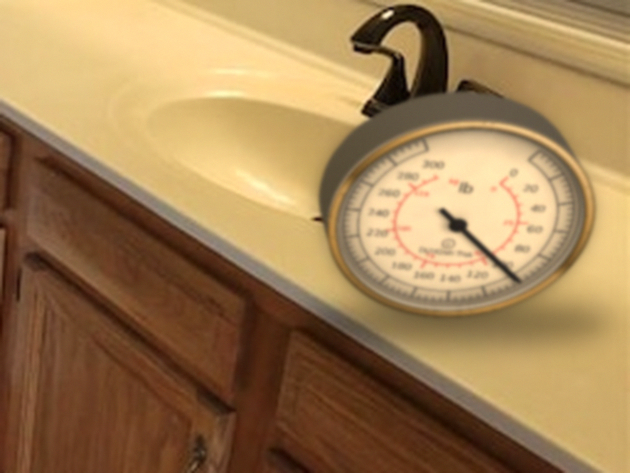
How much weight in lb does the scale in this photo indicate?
100 lb
